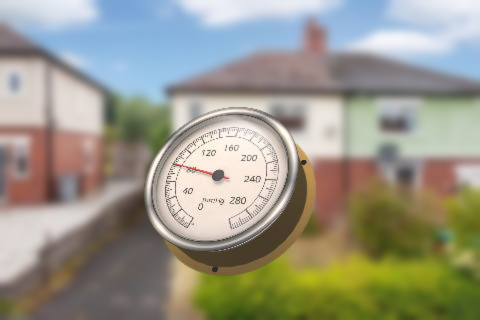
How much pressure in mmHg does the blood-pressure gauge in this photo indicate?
80 mmHg
